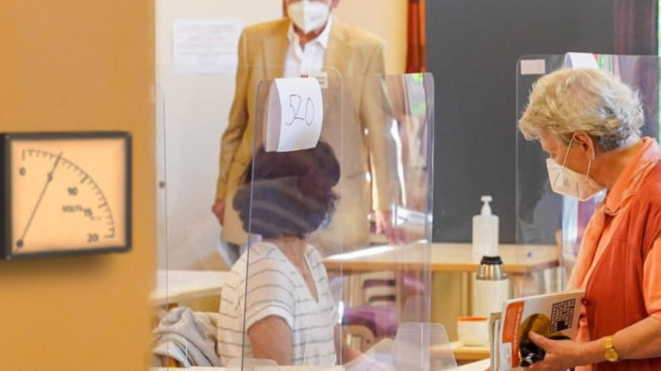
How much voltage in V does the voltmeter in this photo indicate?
5 V
